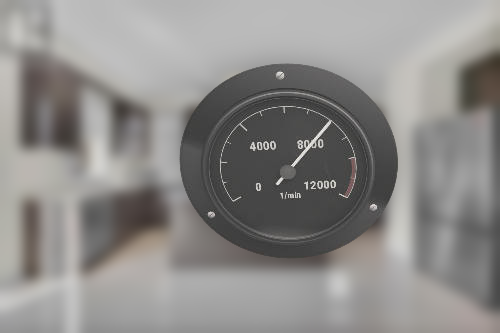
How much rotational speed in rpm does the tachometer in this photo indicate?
8000 rpm
